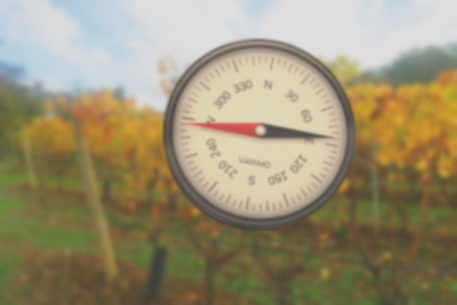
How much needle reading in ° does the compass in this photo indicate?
265 °
